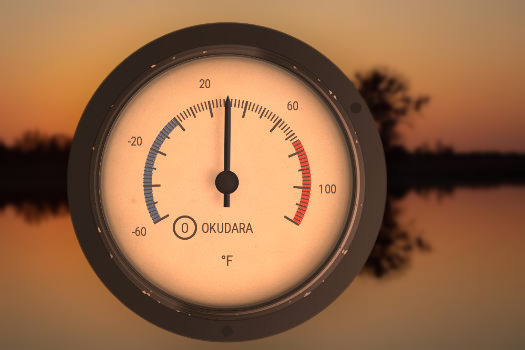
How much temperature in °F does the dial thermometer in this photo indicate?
30 °F
